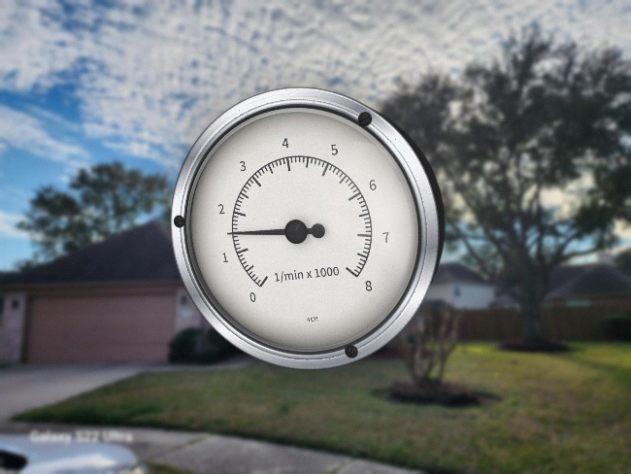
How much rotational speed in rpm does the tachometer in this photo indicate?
1500 rpm
